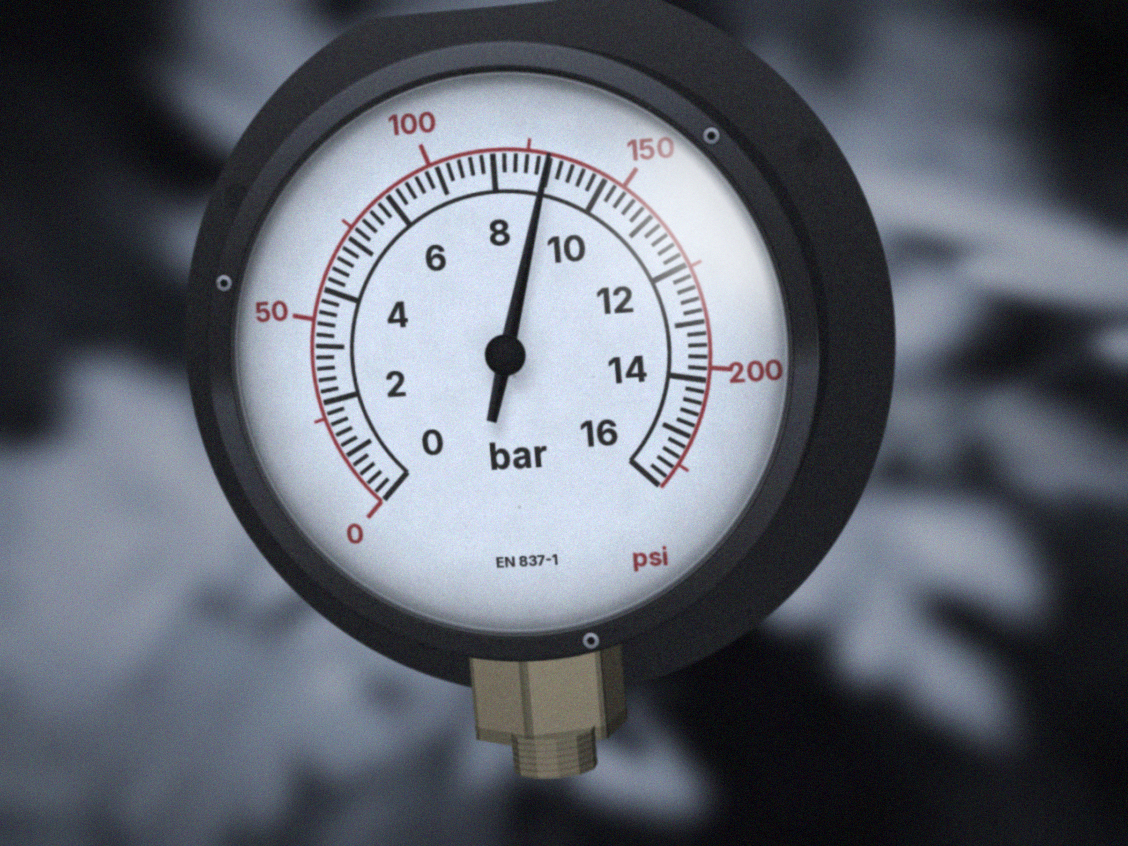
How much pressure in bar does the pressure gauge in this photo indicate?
9 bar
